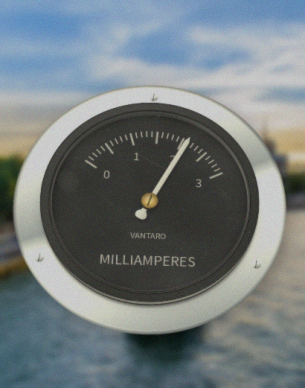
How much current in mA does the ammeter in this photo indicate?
2.1 mA
